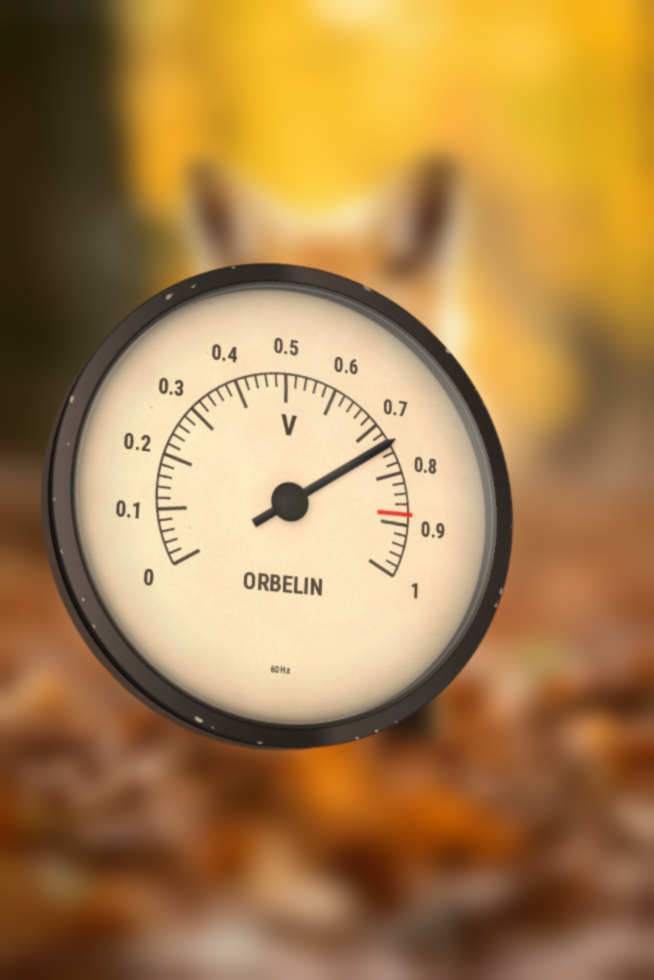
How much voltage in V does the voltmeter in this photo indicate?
0.74 V
